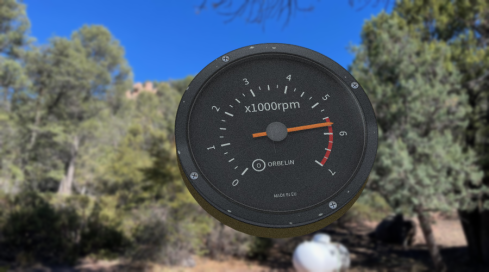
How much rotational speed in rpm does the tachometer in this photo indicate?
5750 rpm
